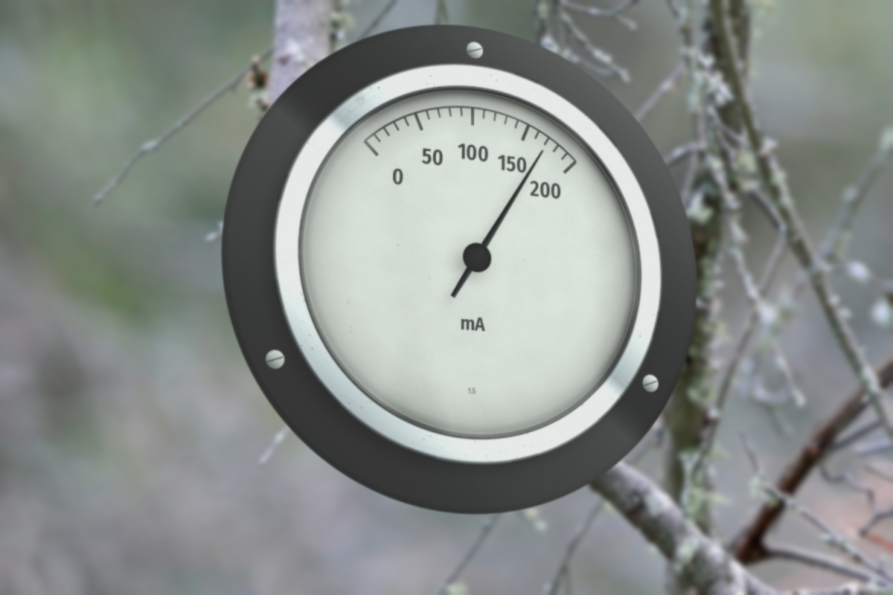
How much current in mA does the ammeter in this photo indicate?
170 mA
